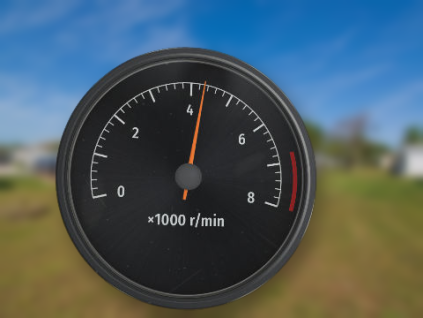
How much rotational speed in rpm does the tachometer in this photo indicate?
4300 rpm
